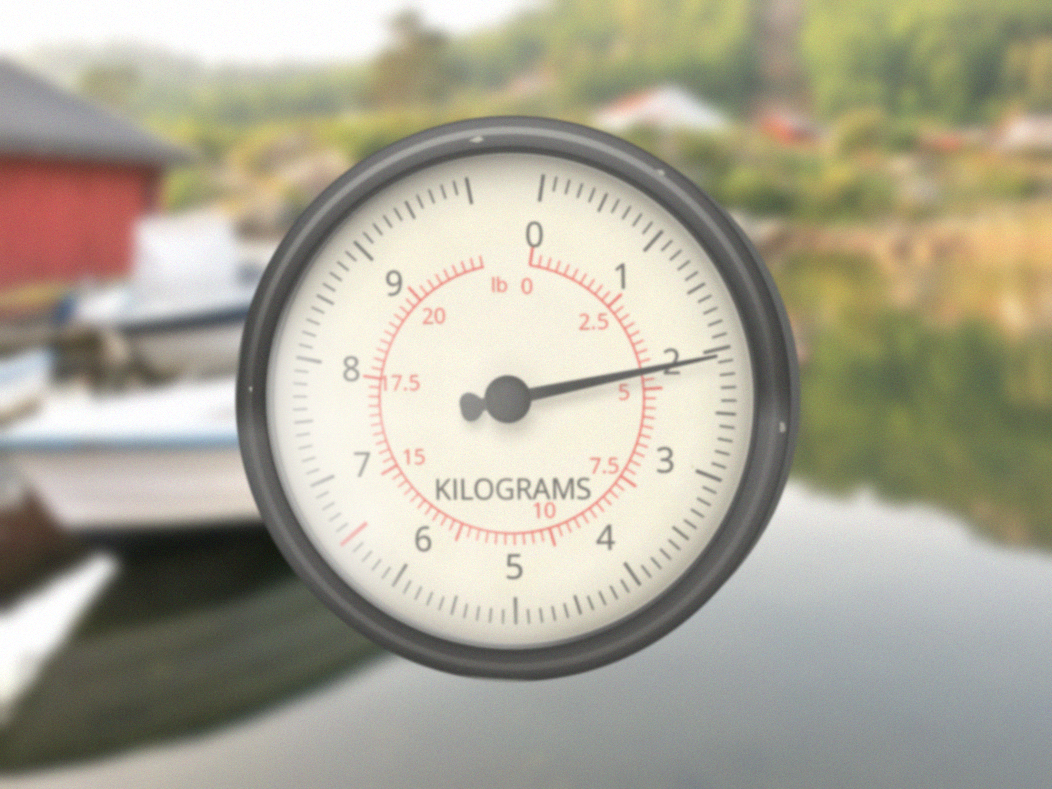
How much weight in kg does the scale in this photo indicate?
2.05 kg
